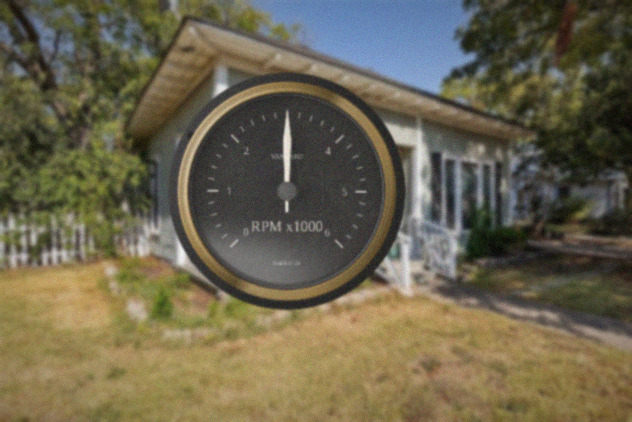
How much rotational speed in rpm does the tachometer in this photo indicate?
3000 rpm
